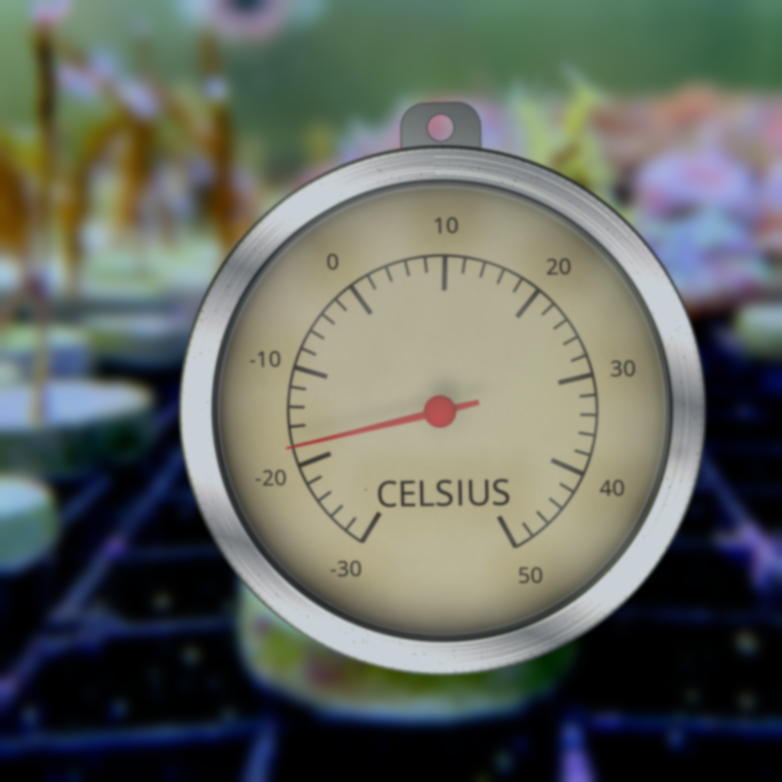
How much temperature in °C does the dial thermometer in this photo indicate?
-18 °C
